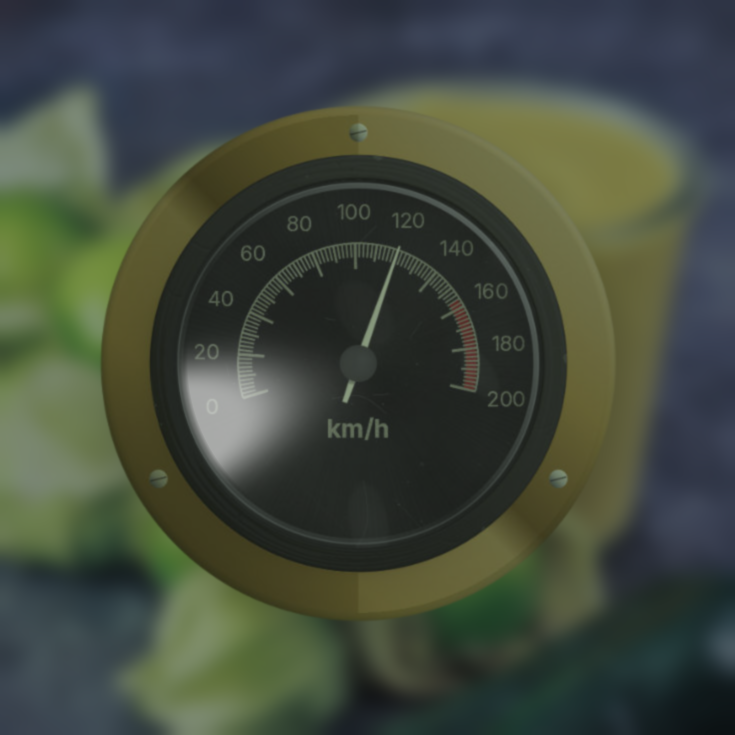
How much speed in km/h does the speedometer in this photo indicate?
120 km/h
